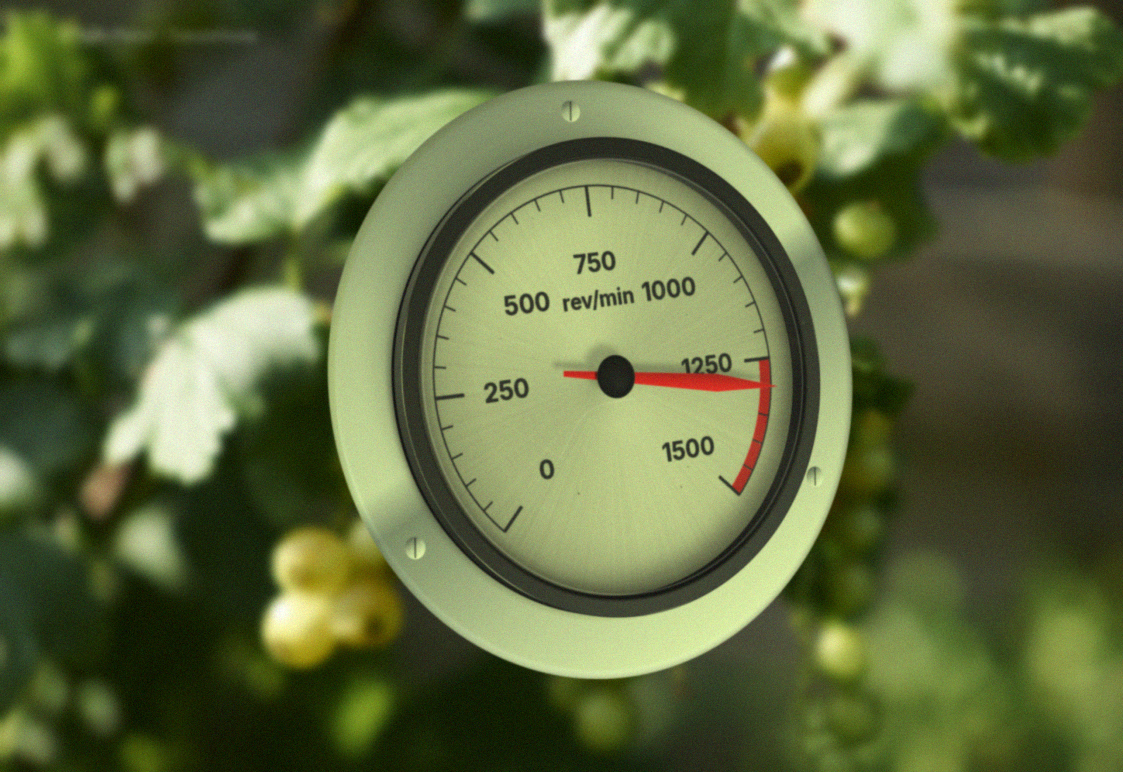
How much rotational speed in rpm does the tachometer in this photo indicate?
1300 rpm
